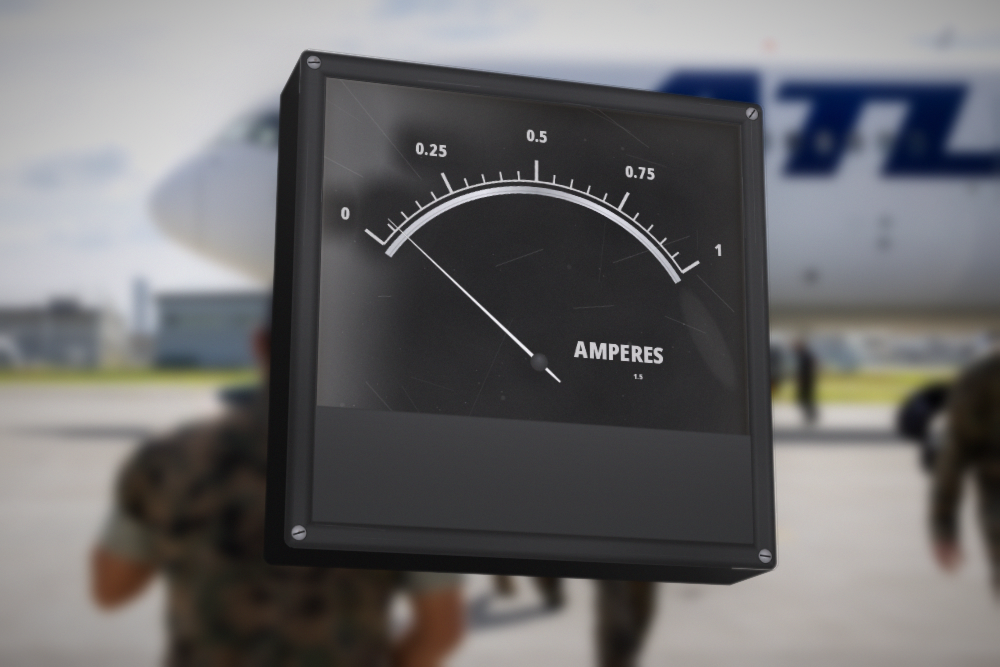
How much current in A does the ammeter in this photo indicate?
0.05 A
